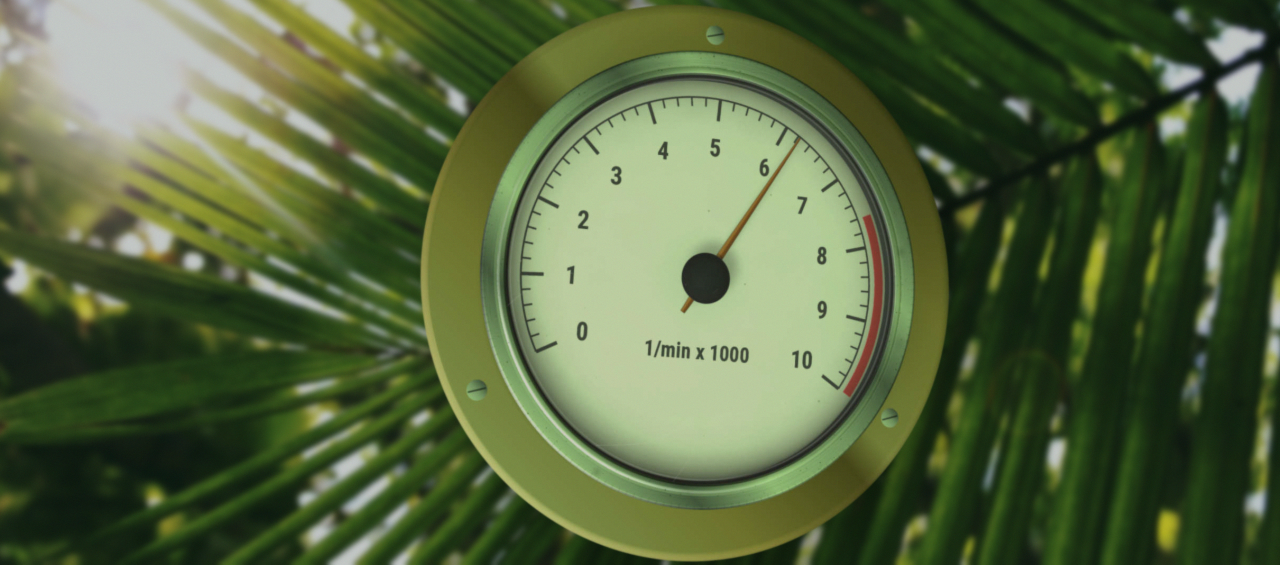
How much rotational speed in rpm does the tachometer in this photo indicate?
6200 rpm
